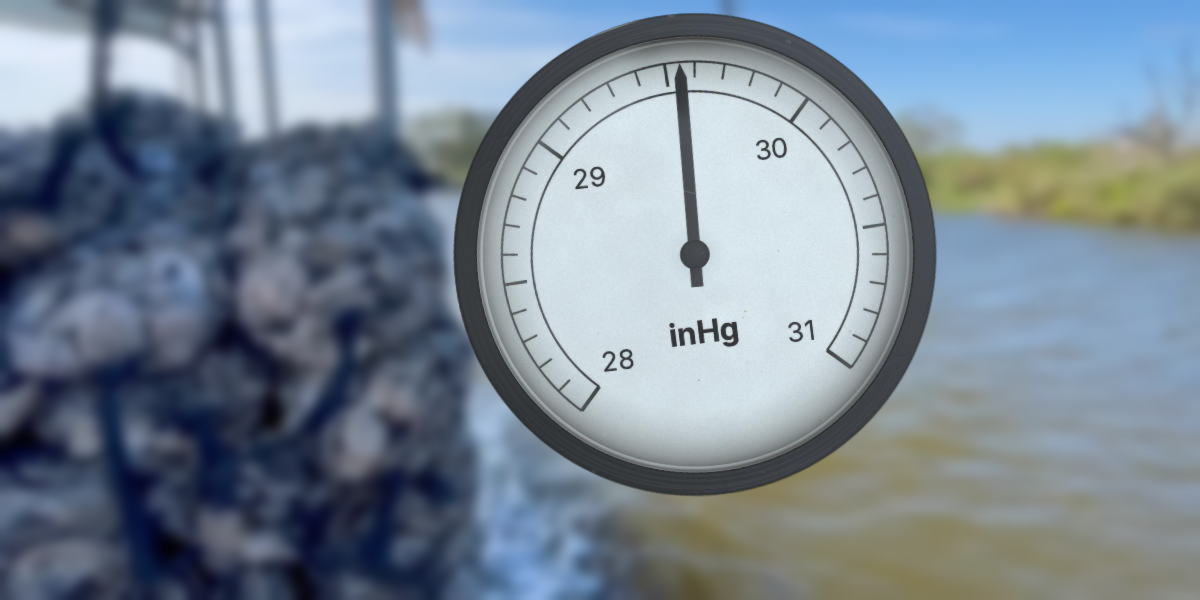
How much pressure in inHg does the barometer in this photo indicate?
29.55 inHg
